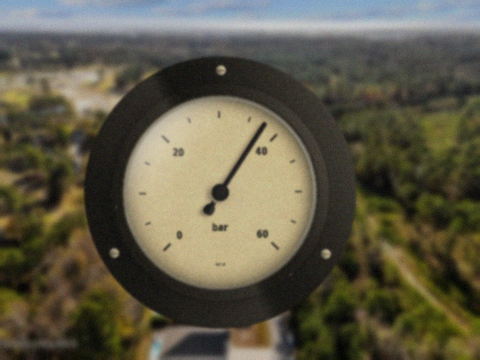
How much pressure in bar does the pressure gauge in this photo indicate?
37.5 bar
